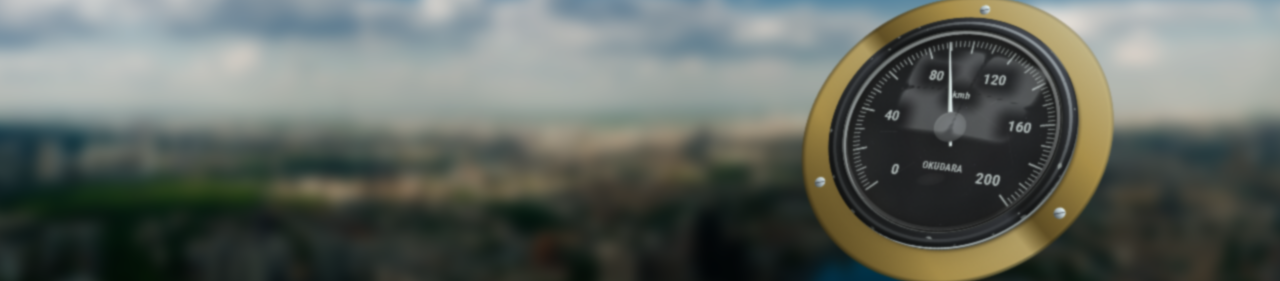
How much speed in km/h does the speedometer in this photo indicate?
90 km/h
